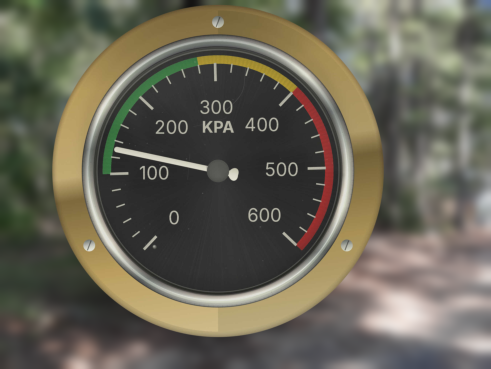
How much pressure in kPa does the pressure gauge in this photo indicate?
130 kPa
